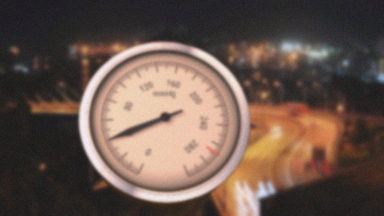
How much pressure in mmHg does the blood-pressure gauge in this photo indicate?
40 mmHg
